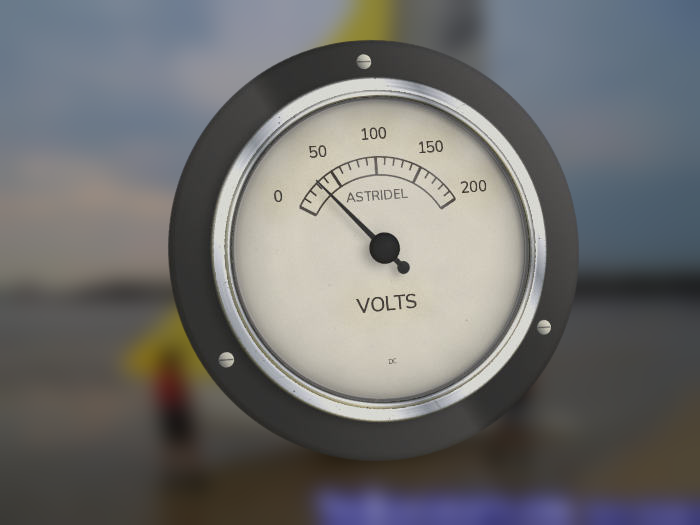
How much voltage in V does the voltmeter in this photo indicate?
30 V
